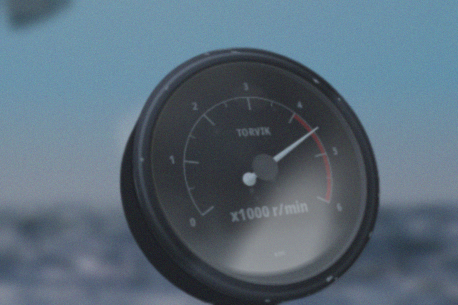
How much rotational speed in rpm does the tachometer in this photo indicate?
4500 rpm
